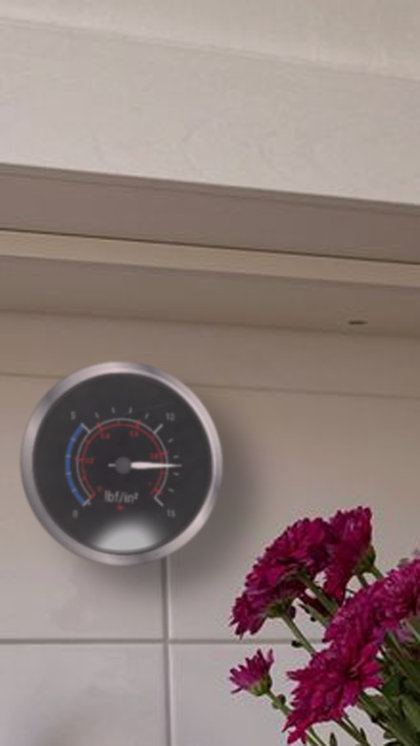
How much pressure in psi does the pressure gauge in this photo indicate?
12.5 psi
